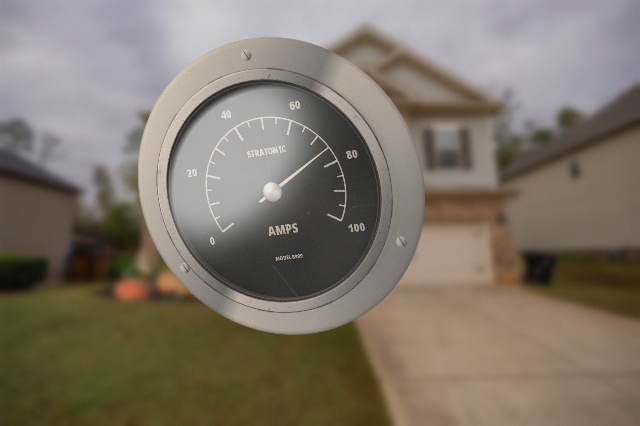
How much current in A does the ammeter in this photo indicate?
75 A
